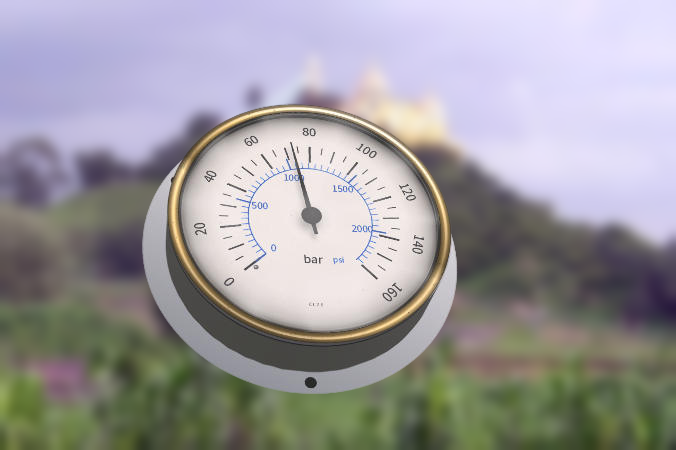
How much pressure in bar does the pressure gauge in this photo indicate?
72.5 bar
